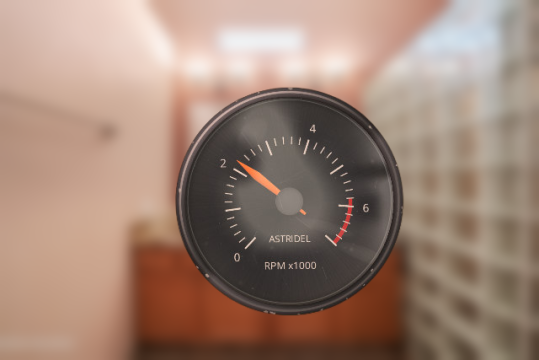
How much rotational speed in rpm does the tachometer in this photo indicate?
2200 rpm
